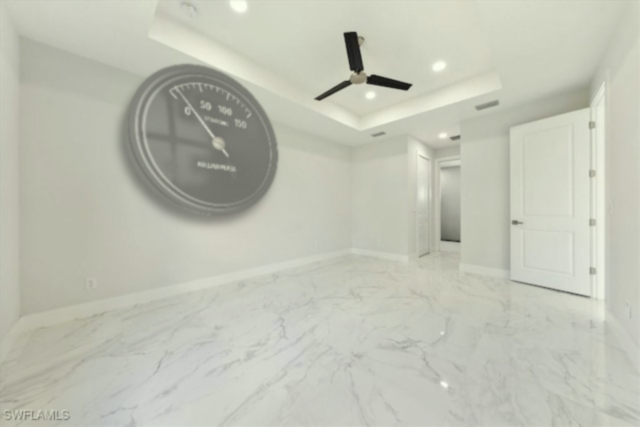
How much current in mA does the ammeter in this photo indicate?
10 mA
